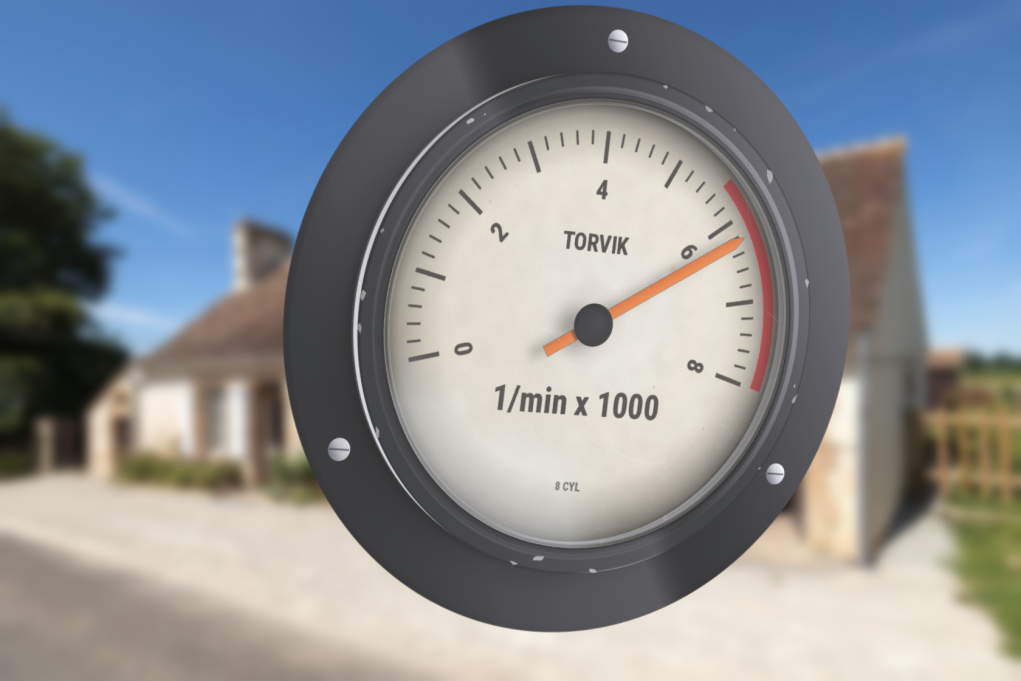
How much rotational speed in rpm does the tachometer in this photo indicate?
6200 rpm
